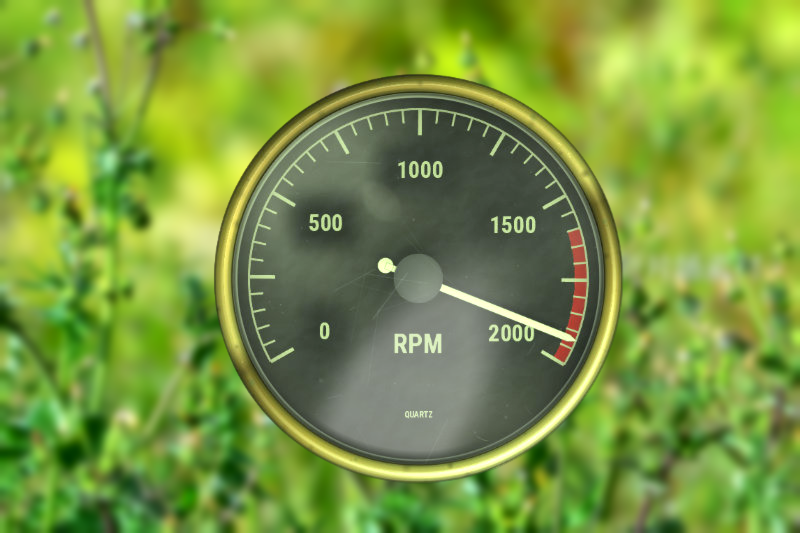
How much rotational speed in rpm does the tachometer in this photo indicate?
1925 rpm
